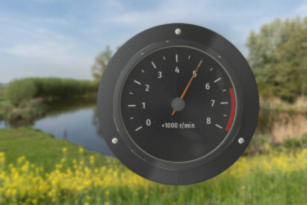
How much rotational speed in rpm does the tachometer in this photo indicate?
5000 rpm
